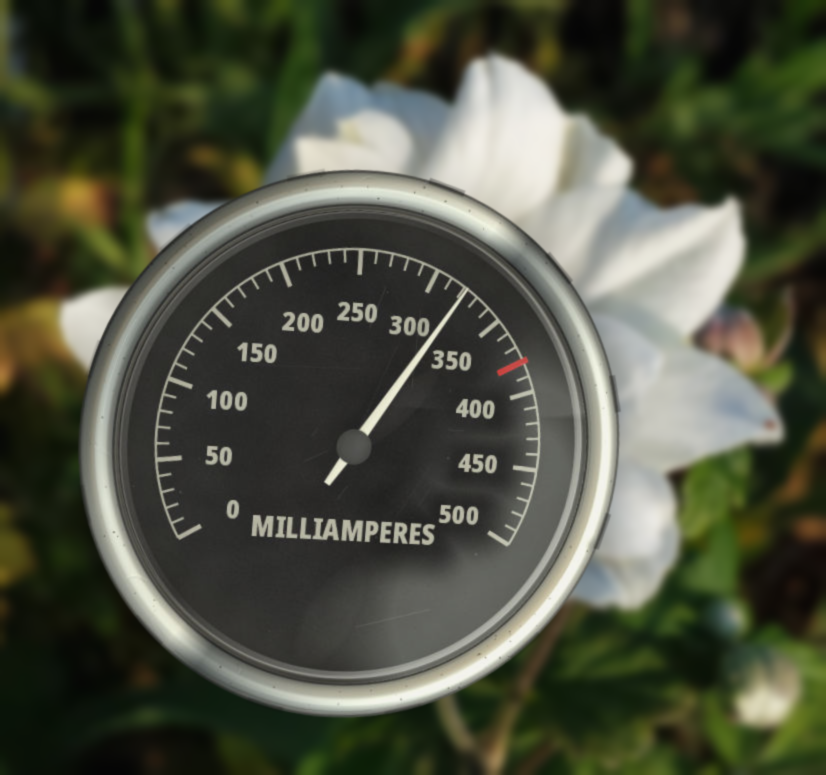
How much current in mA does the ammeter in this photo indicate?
320 mA
